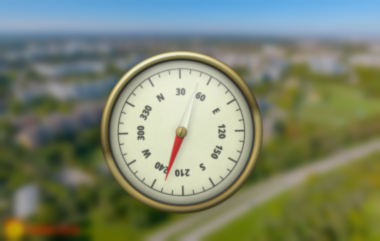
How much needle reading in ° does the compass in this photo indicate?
230 °
